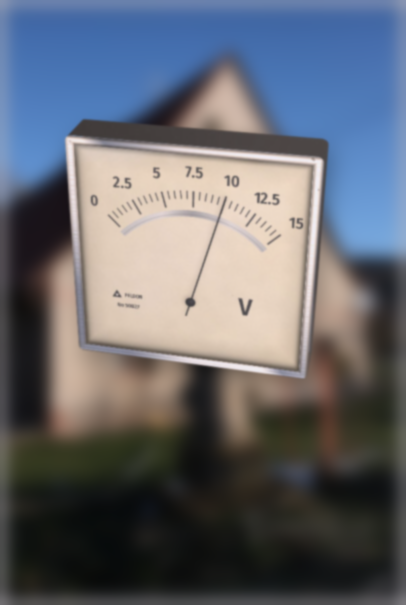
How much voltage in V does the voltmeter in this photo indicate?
10 V
